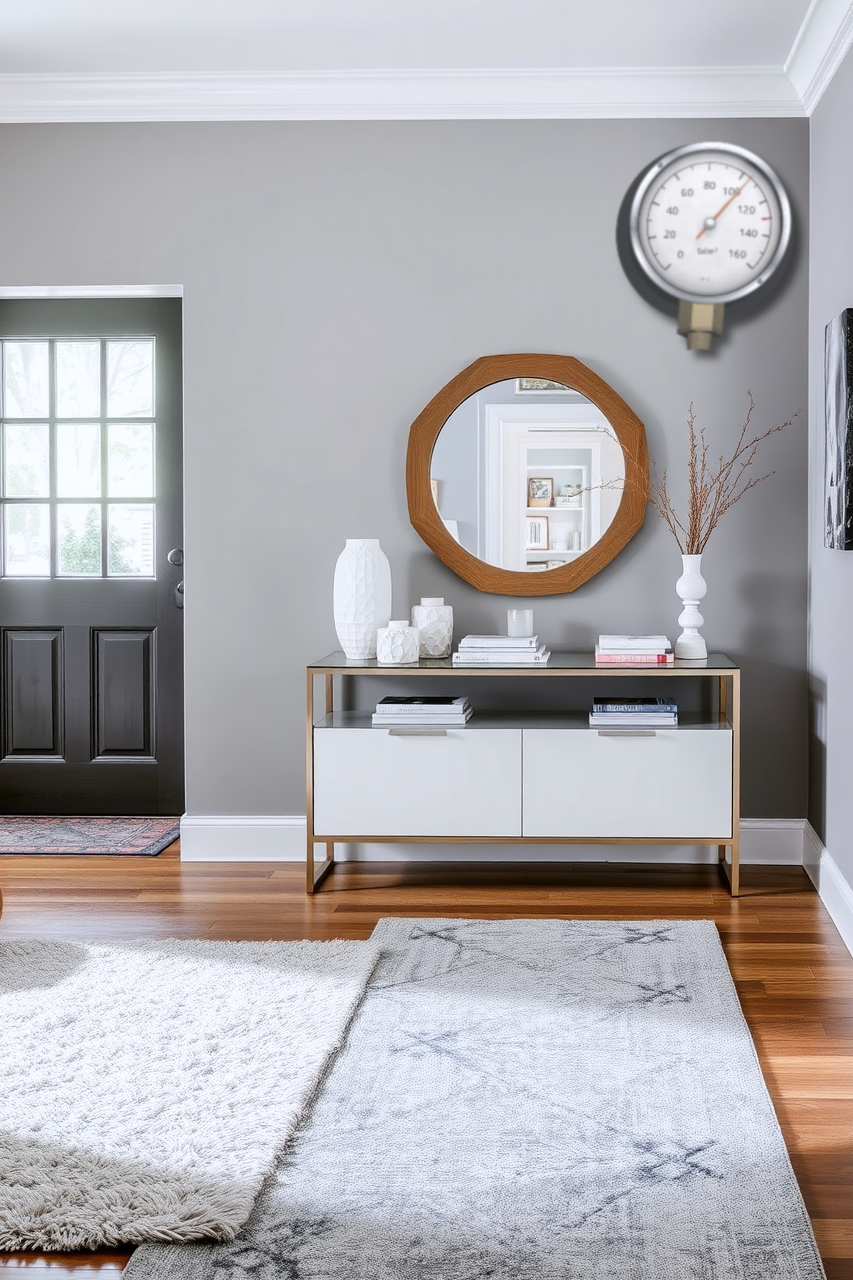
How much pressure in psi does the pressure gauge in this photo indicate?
105 psi
